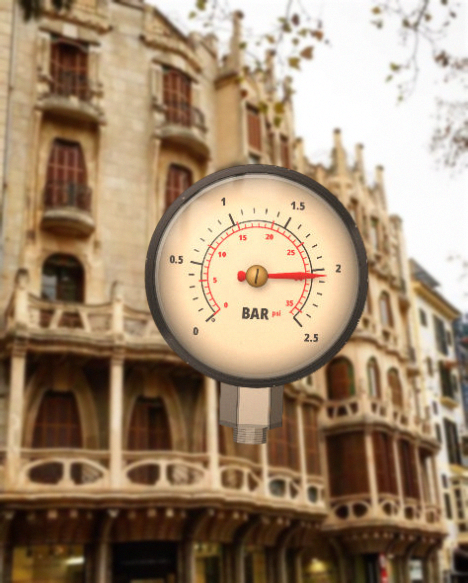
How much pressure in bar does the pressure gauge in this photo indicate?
2.05 bar
